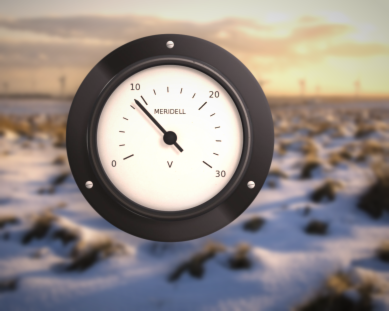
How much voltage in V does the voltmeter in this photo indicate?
9 V
